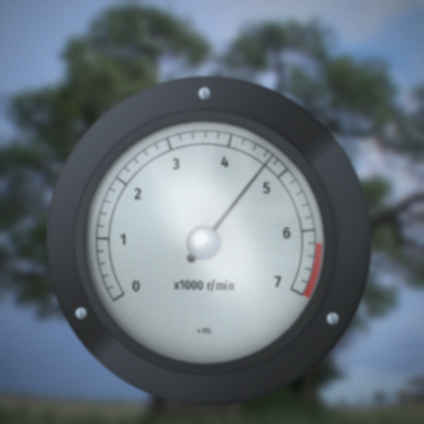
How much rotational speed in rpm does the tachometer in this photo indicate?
4700 rpm
